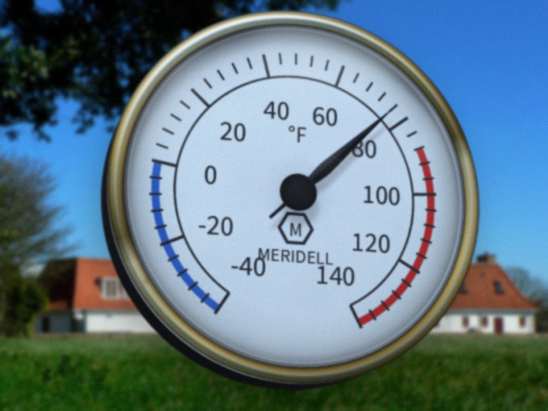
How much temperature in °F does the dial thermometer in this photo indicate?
76 °F
